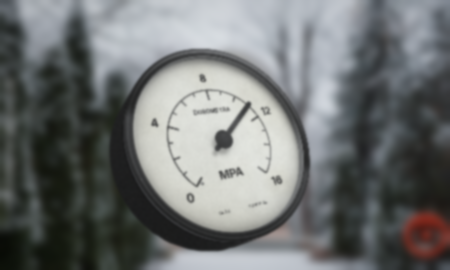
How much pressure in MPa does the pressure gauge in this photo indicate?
11 MPa
